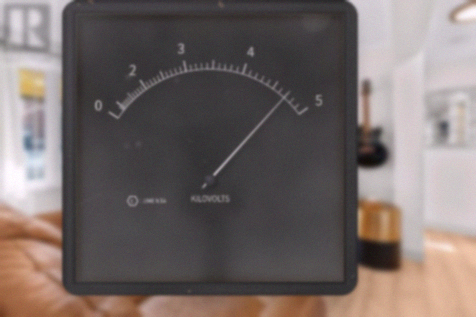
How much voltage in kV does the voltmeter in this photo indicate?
4.7 kV
